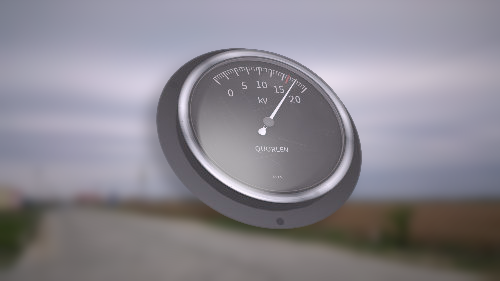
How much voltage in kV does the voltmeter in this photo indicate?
17.5 kV
